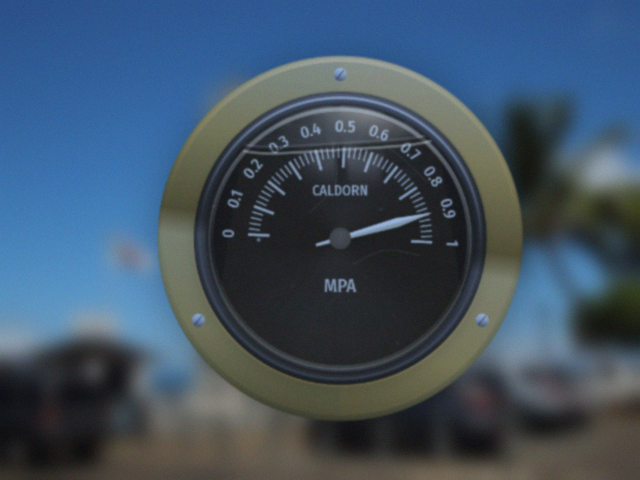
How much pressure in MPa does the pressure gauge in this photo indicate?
0.9 MPa
